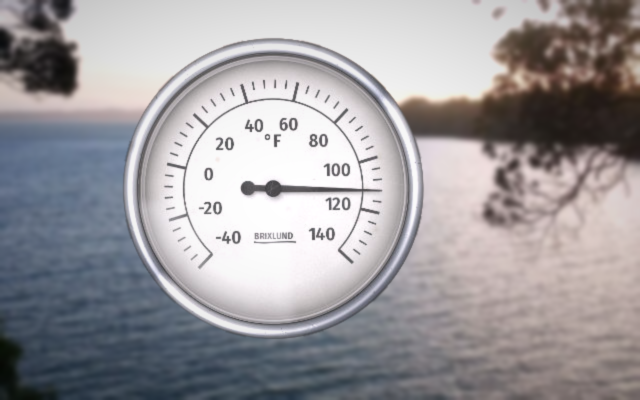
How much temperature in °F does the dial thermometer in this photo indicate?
112 °F
